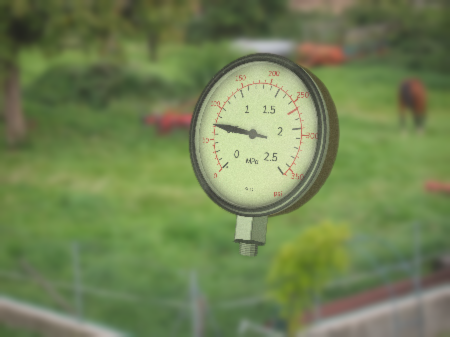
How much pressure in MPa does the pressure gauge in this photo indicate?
0.5 MPa
